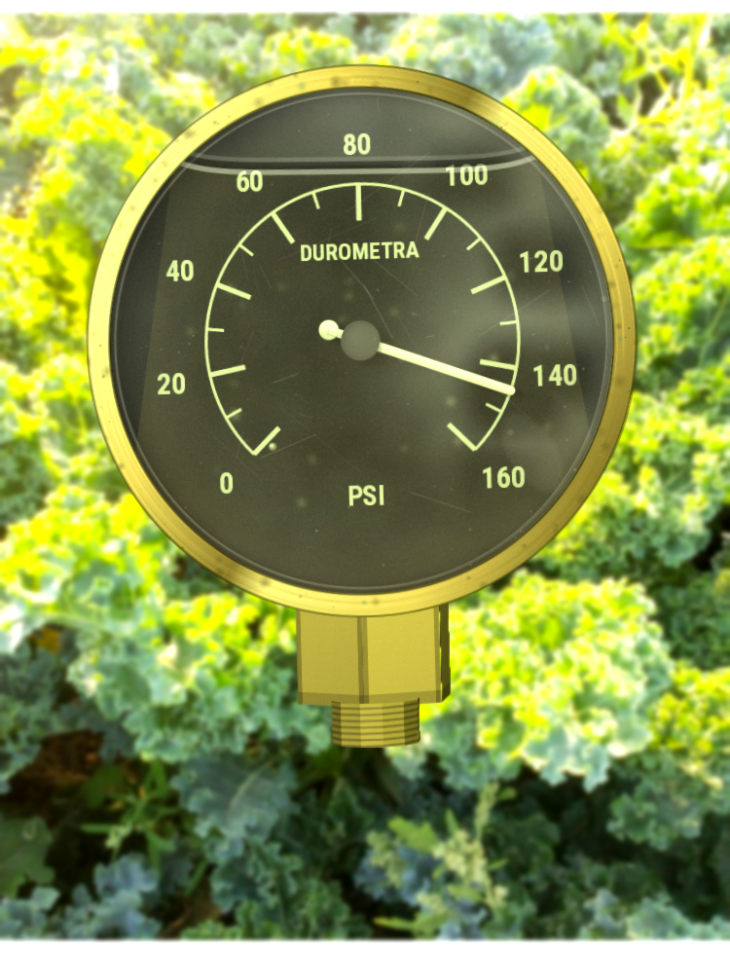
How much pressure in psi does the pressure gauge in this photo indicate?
145 psi
